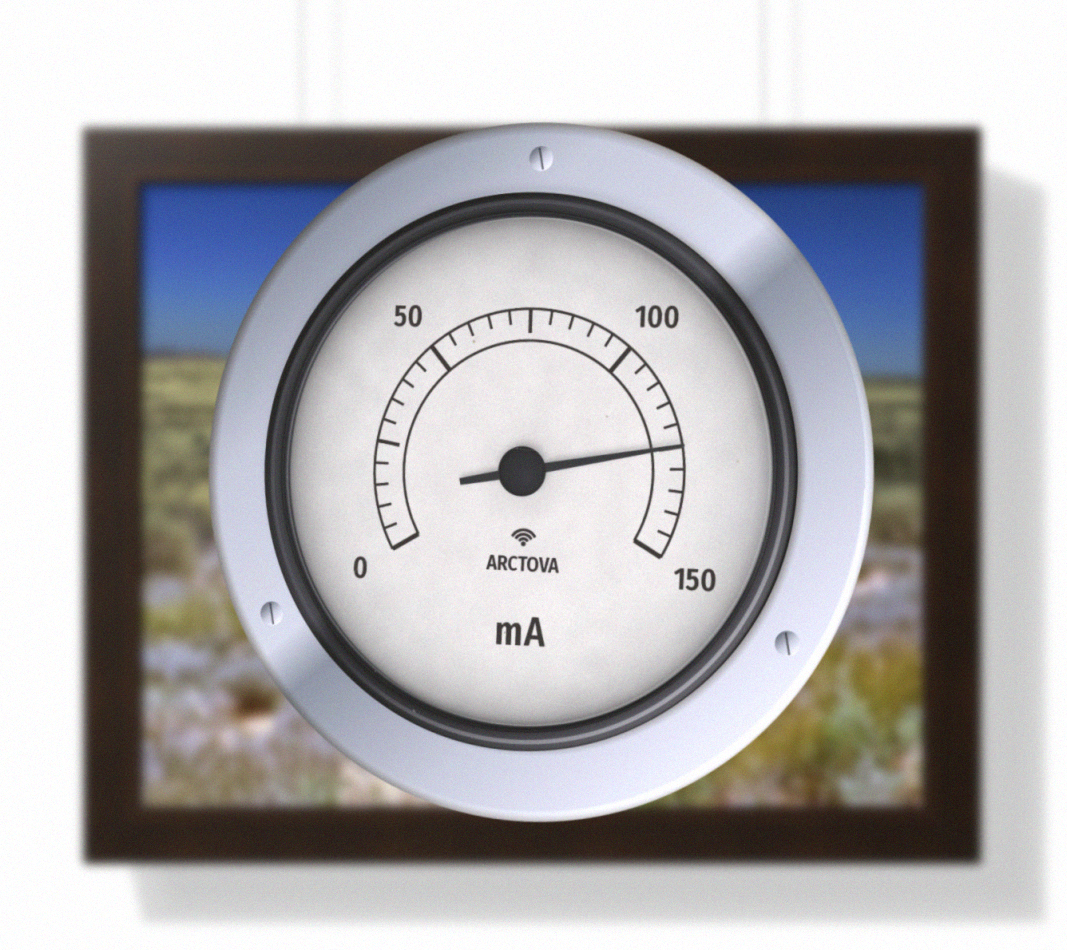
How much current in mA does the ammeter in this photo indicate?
125 mA
